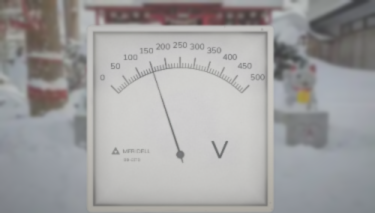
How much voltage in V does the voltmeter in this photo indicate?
150 V
